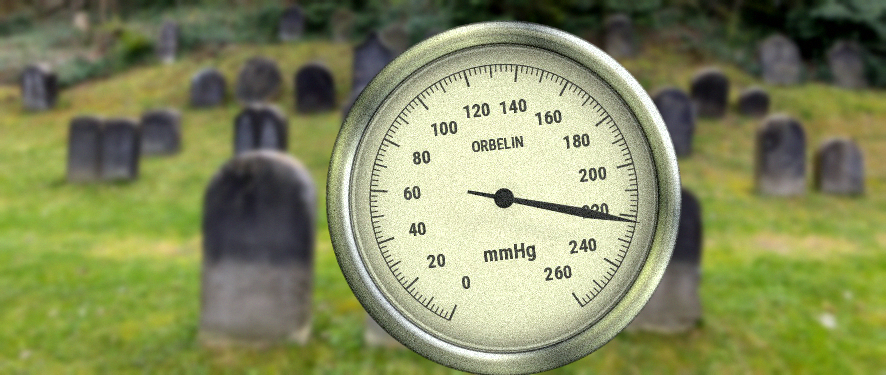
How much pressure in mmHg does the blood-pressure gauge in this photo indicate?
222 mmHg
